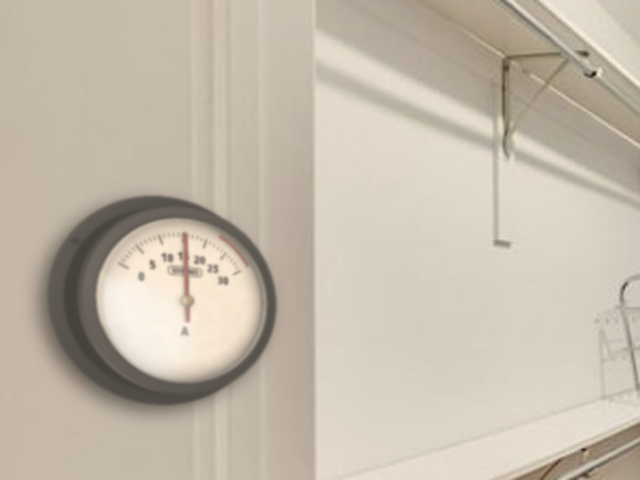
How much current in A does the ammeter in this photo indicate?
15 A
